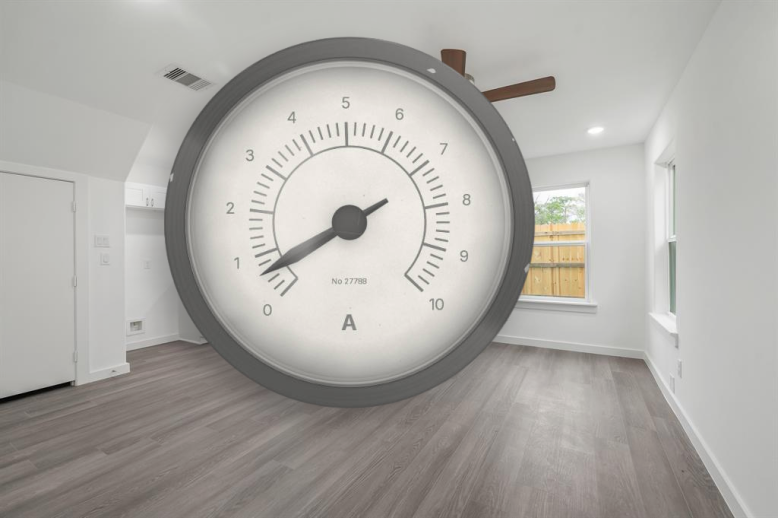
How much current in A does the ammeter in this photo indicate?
0.6 A
